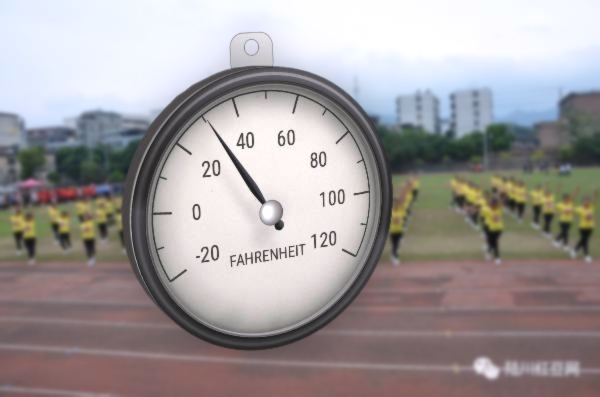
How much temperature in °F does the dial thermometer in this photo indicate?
30 °F
